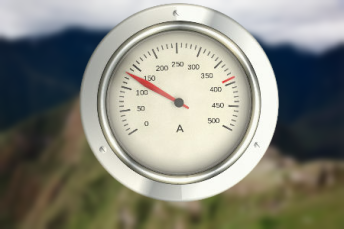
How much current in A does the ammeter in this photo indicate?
130 A
